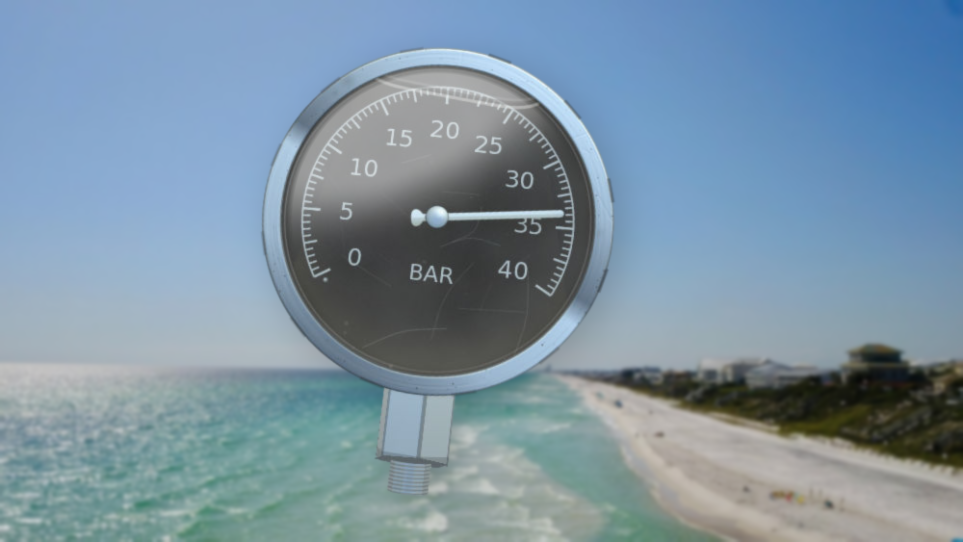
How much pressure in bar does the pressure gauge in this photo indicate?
34 bar
